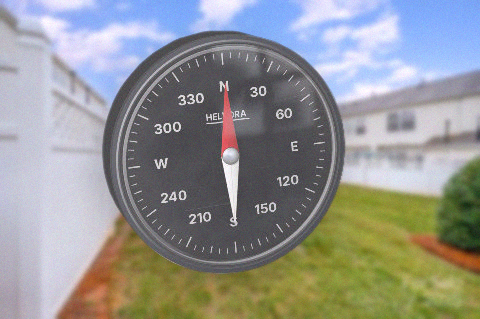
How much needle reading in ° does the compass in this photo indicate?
0 °
